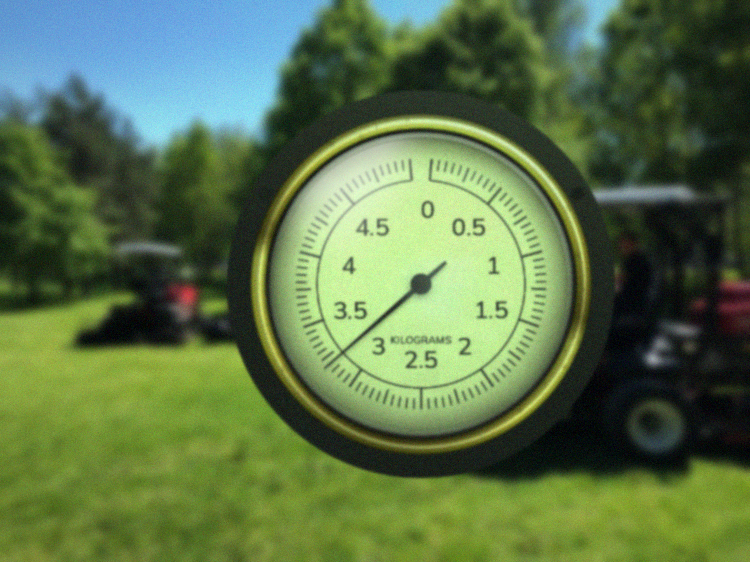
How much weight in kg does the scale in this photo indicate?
3.2 kg
